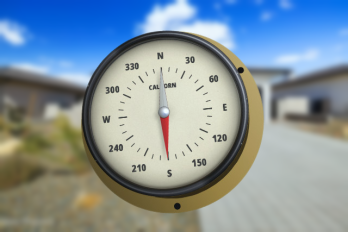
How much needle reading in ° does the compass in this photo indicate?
180 °
